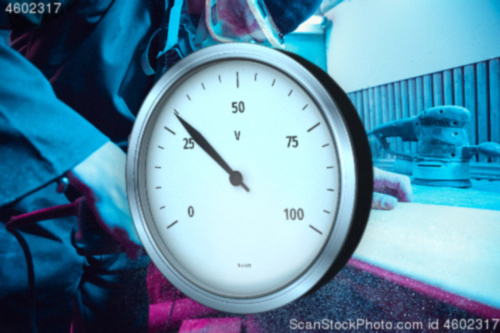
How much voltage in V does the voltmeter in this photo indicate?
30 V
